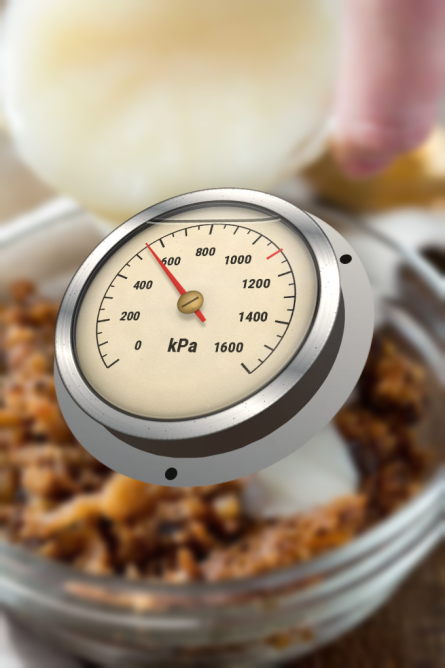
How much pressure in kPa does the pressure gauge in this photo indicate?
550 kPa
